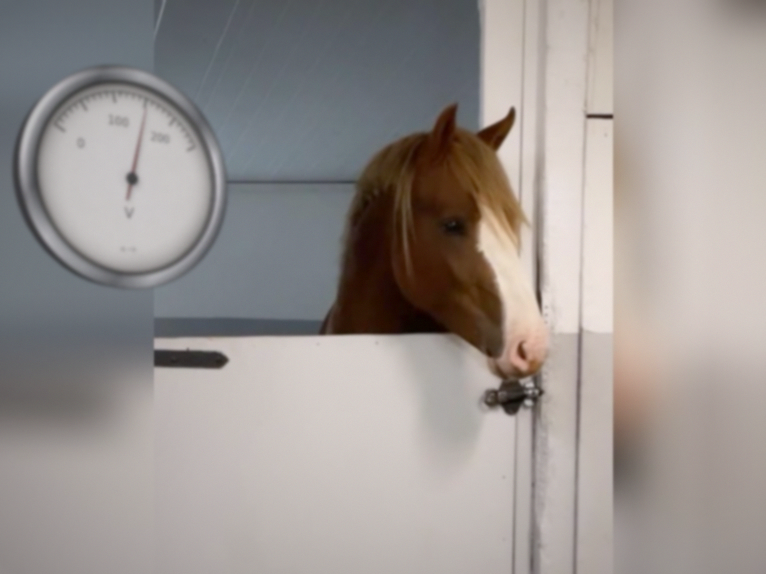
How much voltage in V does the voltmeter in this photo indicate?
150 V
